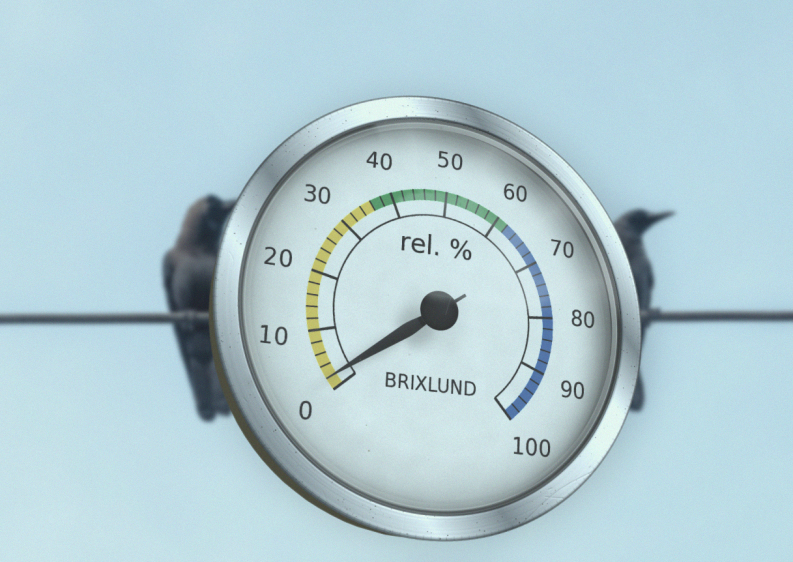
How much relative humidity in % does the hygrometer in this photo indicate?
2 %
